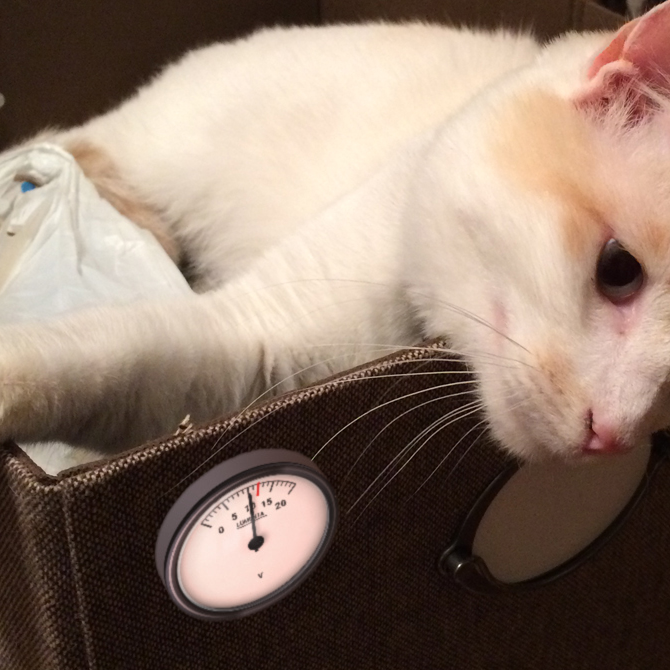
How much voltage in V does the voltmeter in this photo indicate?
10 V
